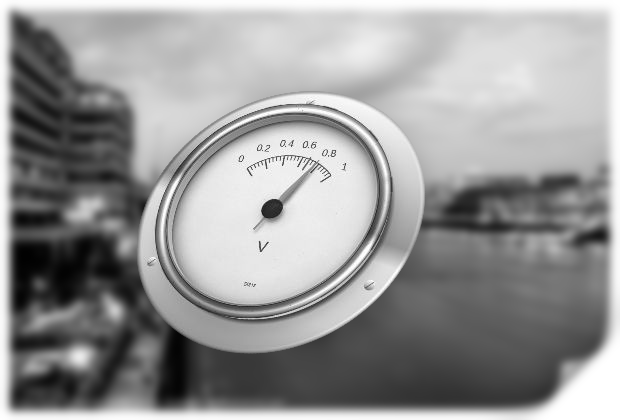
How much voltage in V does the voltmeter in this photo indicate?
0.8 V
